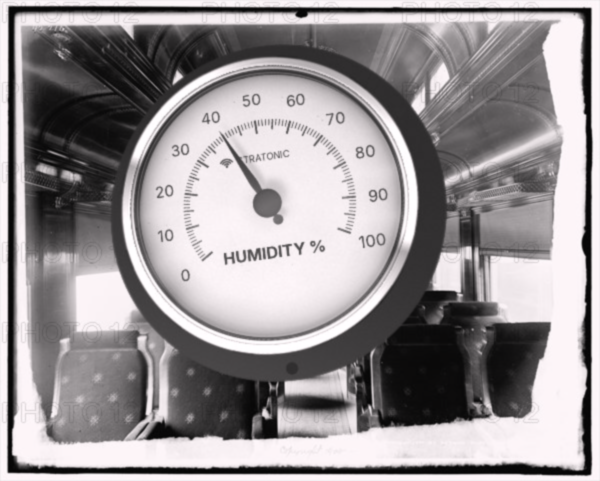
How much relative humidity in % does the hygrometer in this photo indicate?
40 %
